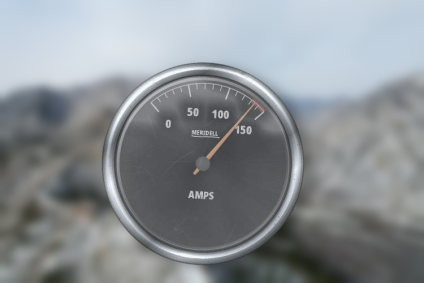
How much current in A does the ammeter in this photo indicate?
135 A
